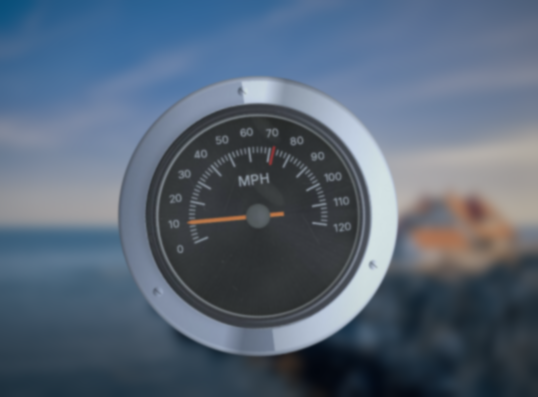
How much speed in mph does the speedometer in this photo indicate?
10 mph
